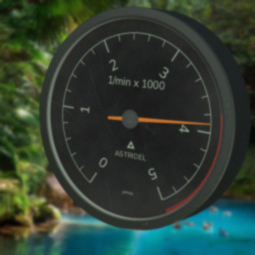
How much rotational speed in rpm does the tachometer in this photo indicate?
3900 rpm
